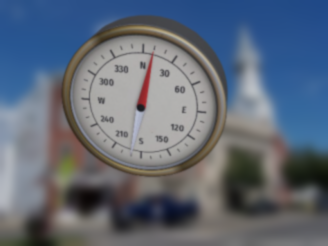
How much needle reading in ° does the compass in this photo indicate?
10 °
